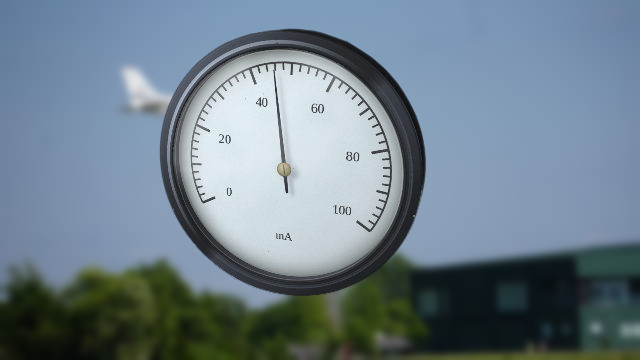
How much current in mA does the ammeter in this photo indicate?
46 mA
